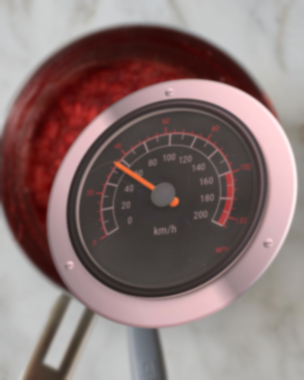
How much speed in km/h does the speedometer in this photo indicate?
55 km/h
